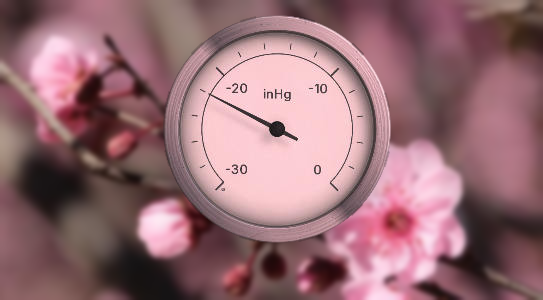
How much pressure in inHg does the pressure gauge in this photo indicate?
-22 inHg
